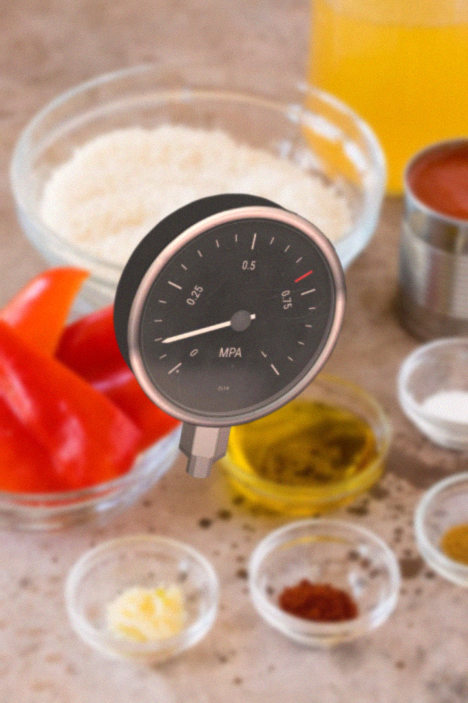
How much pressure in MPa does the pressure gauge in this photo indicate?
0.1 MPa
